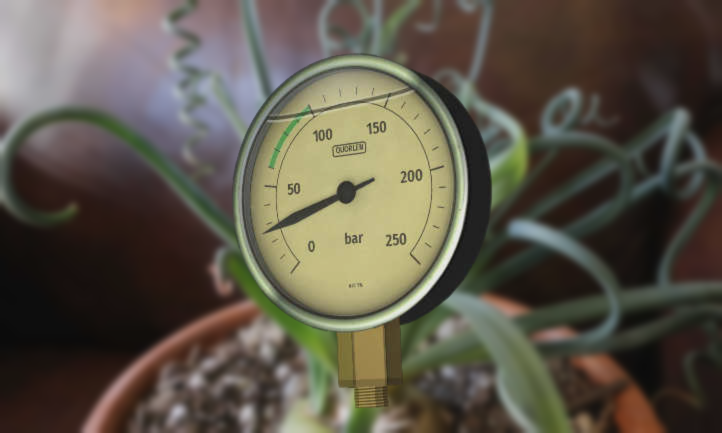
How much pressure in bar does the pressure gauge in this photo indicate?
25 bar
